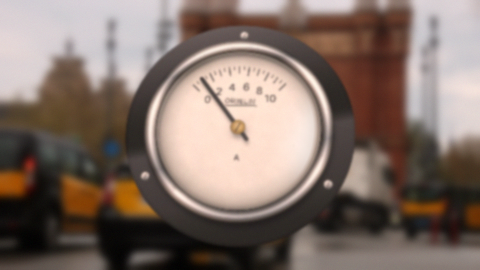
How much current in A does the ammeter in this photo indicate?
1 A
